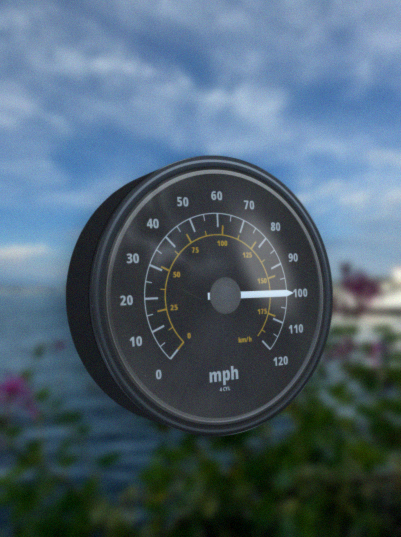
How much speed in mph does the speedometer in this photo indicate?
100 mph
